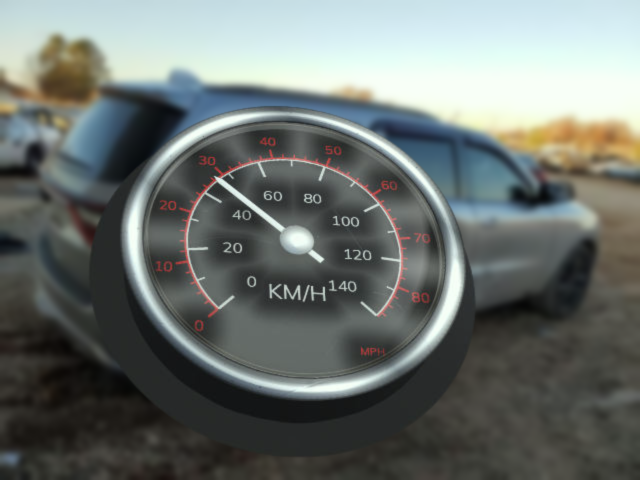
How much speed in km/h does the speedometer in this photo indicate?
45 km/h
